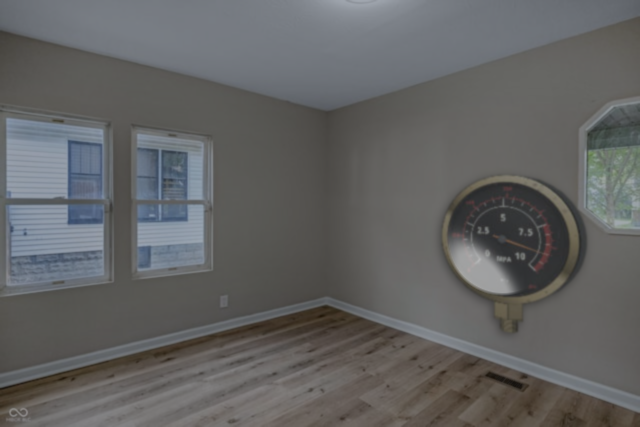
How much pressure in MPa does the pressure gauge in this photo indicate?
9 MPa
